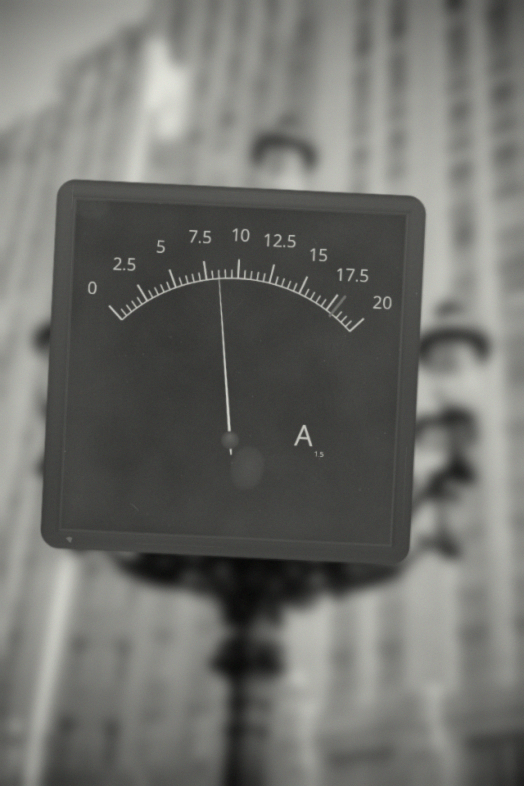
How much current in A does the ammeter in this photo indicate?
8.5 A
